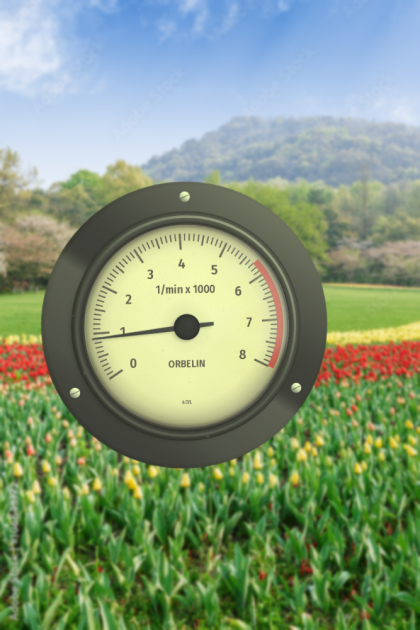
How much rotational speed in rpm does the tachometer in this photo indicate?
900 rpm
